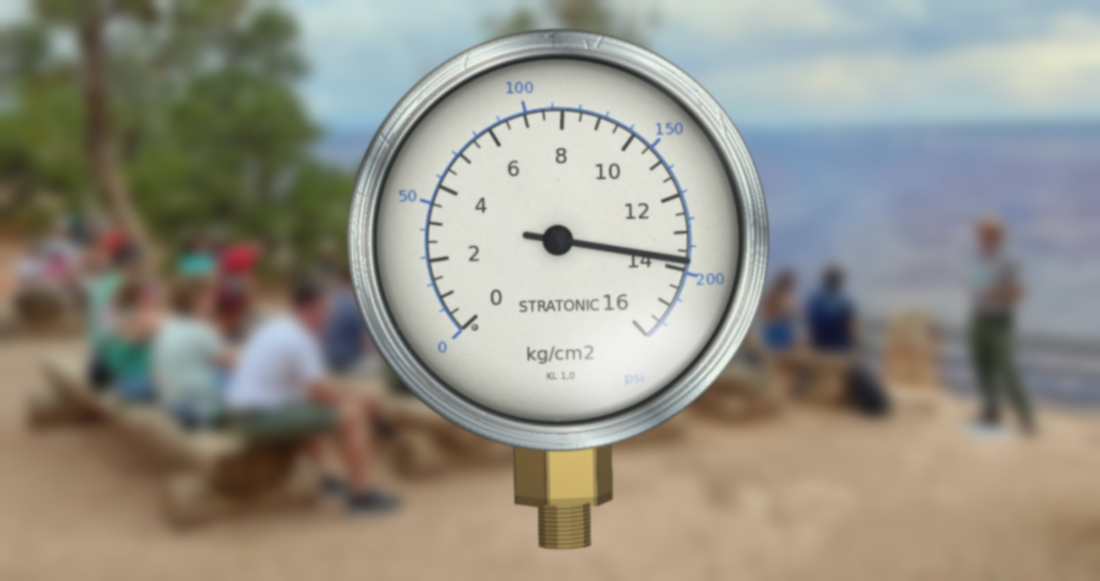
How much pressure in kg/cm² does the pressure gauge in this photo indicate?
13.75 kg/cm²
